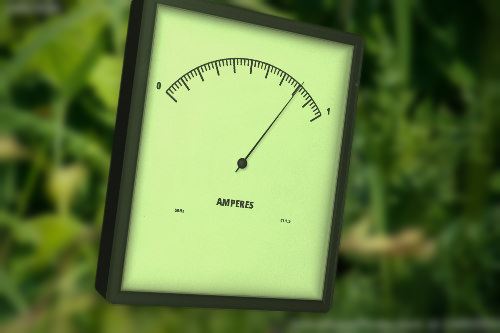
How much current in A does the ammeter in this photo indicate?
0.8 A
